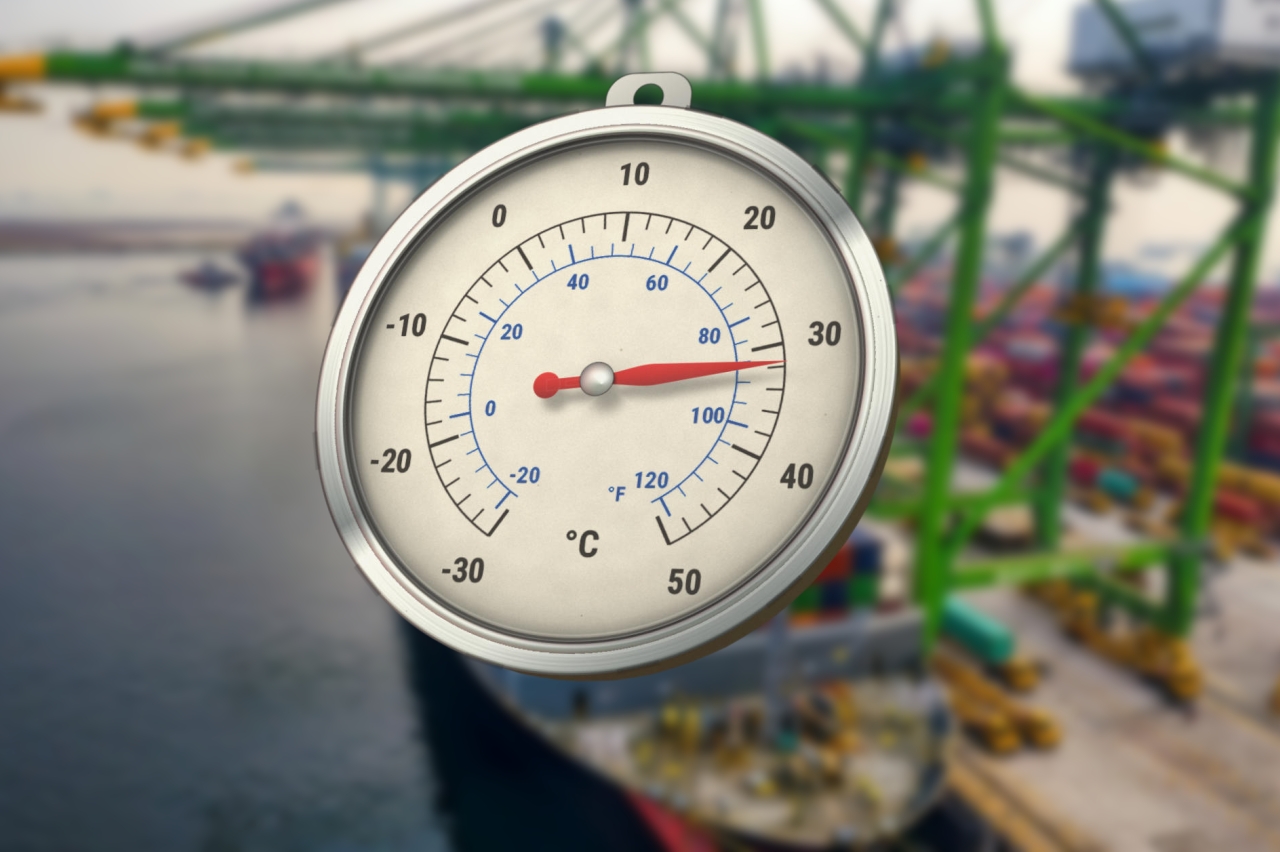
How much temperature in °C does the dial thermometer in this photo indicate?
32 °C
